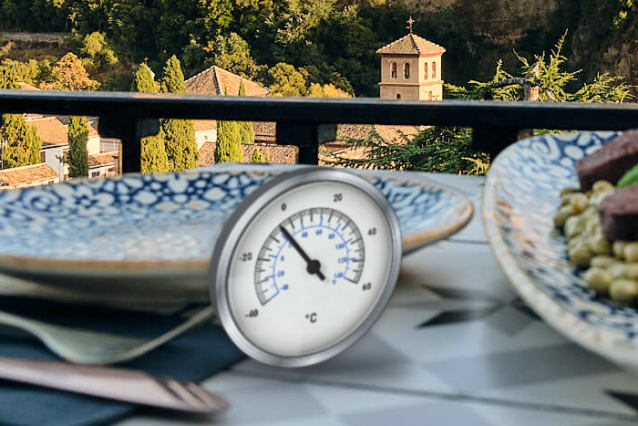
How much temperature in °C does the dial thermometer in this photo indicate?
-5 °C
